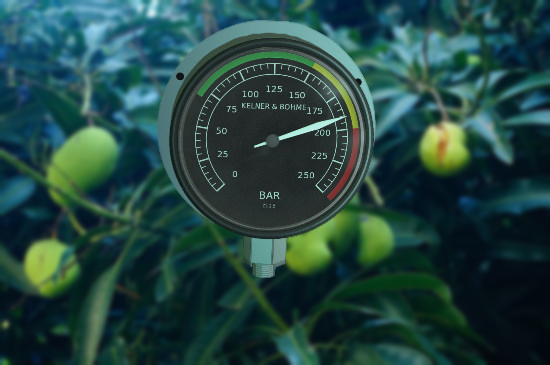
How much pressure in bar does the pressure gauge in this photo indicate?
190 bar
